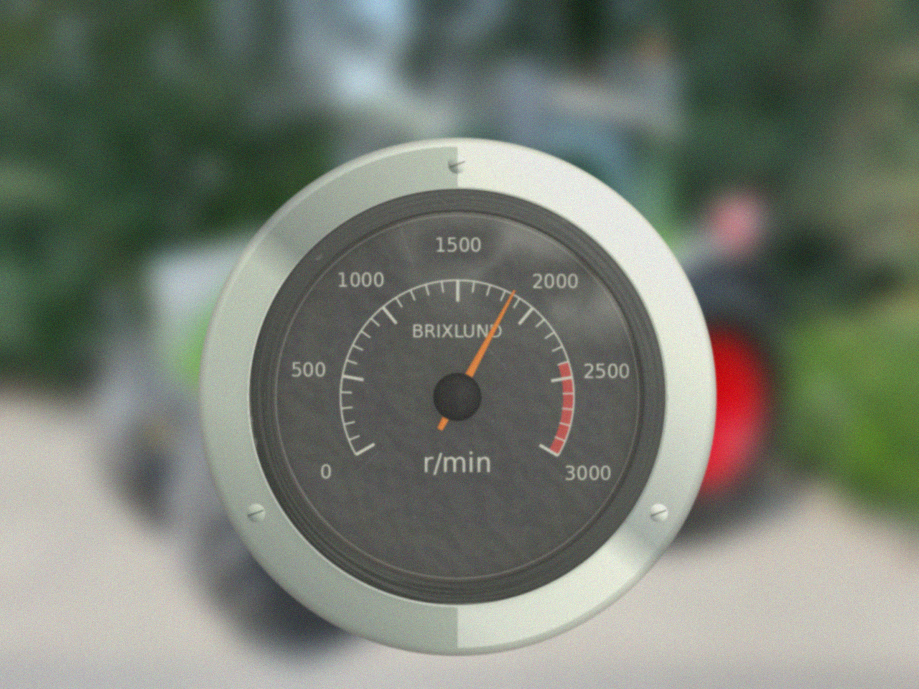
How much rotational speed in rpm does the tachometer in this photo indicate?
1850 rpm
